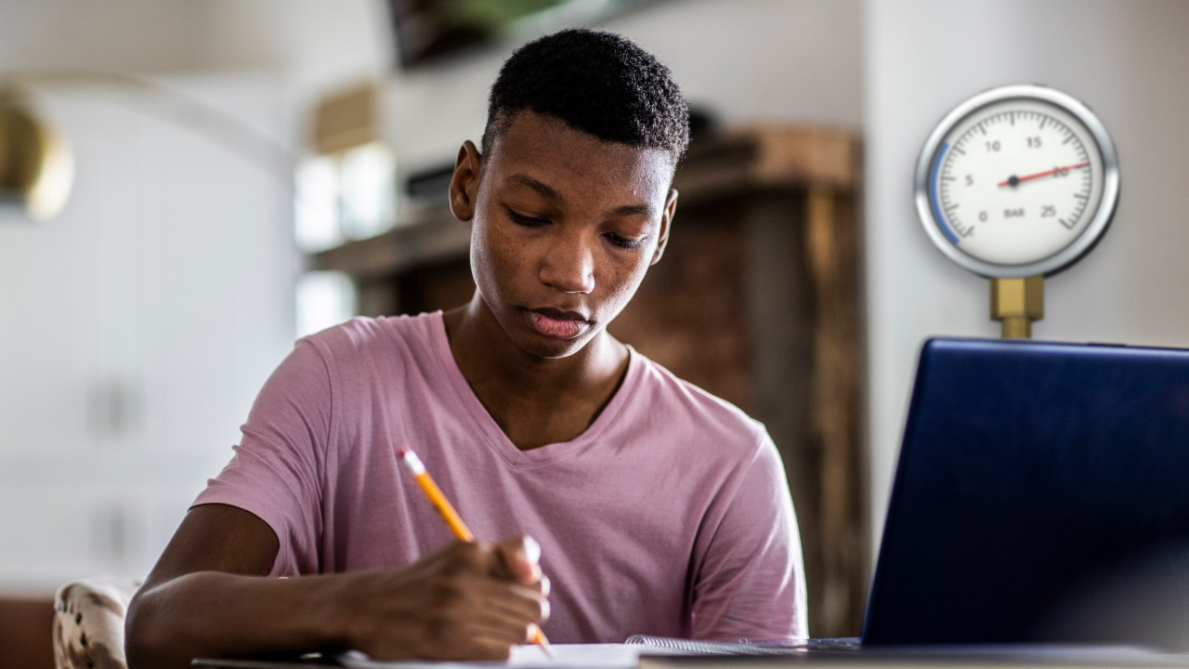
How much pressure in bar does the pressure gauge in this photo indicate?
20 bar
